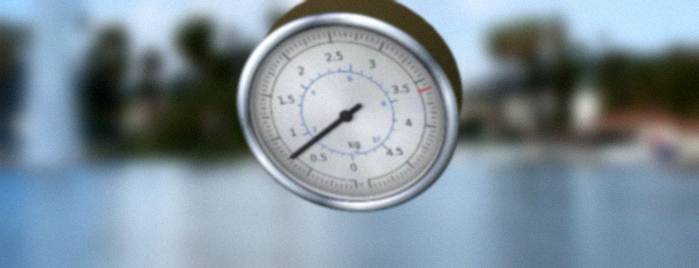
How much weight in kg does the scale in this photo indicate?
0.75 kg
